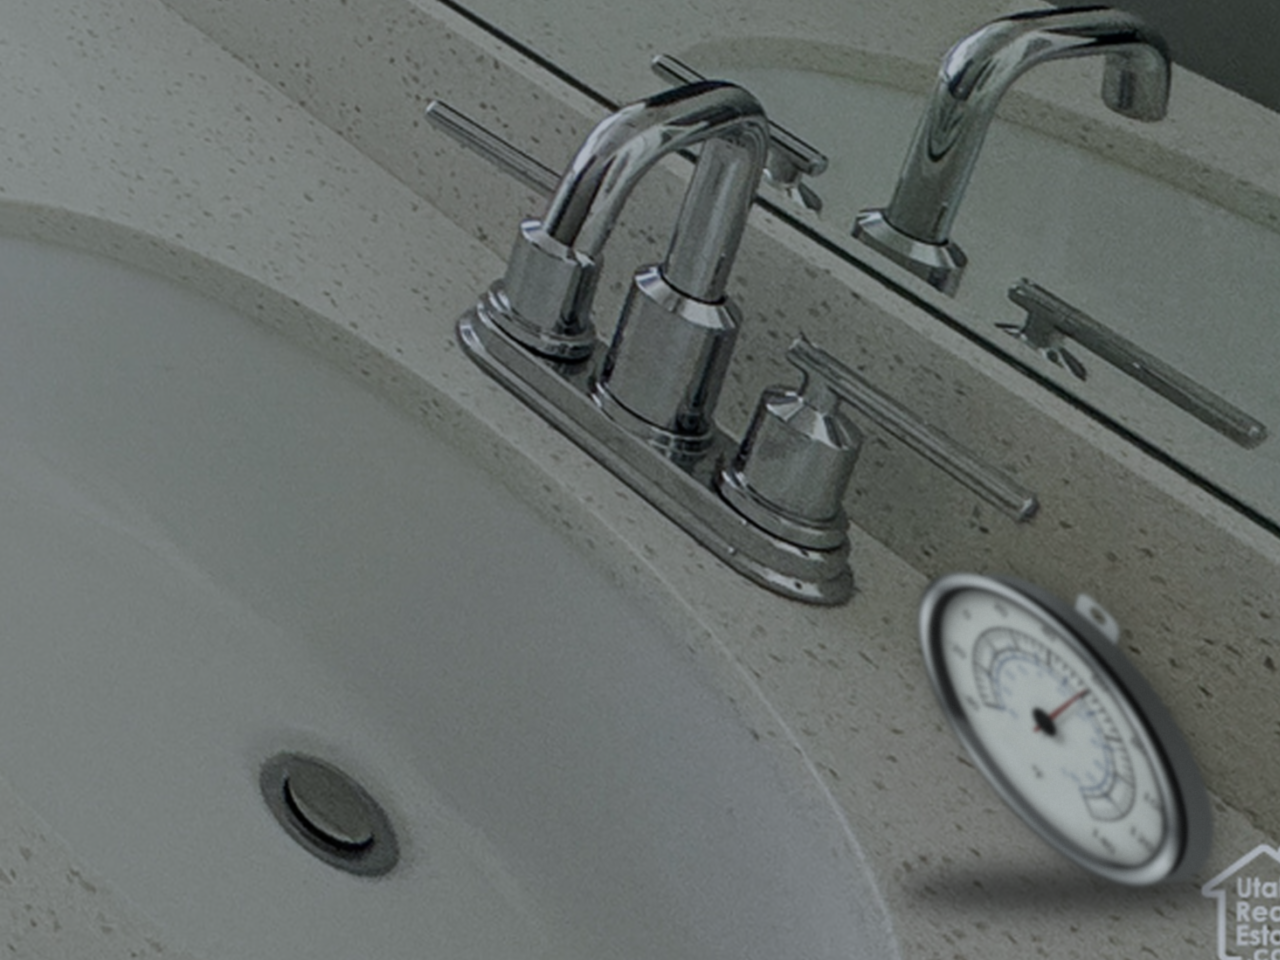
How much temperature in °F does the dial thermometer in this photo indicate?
60 °F
